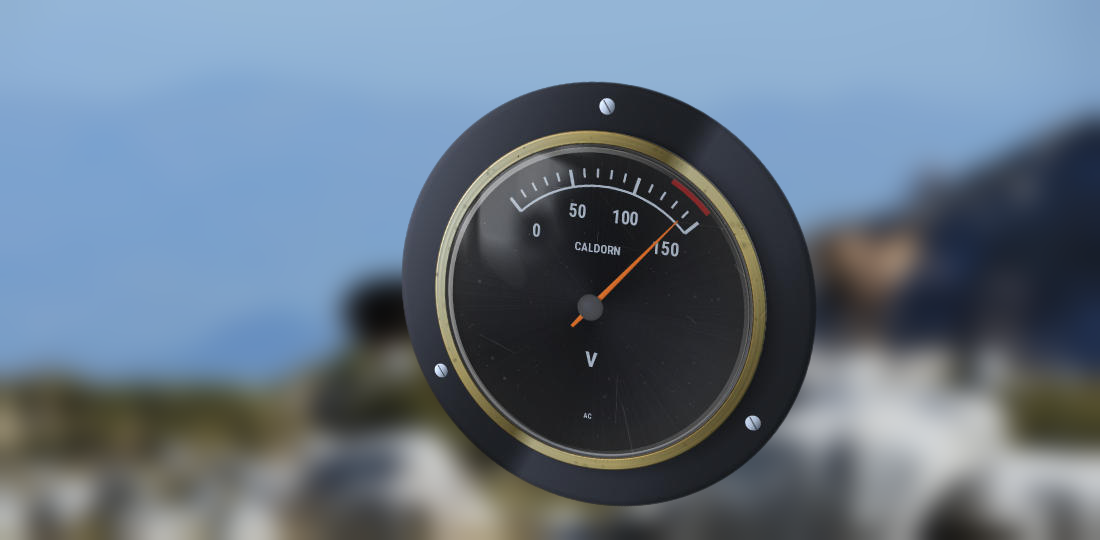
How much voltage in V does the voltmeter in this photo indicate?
140 V
